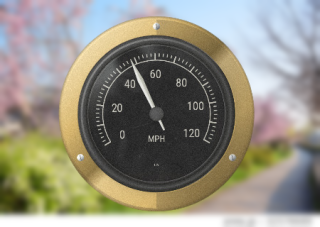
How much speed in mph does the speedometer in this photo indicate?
48 mph
